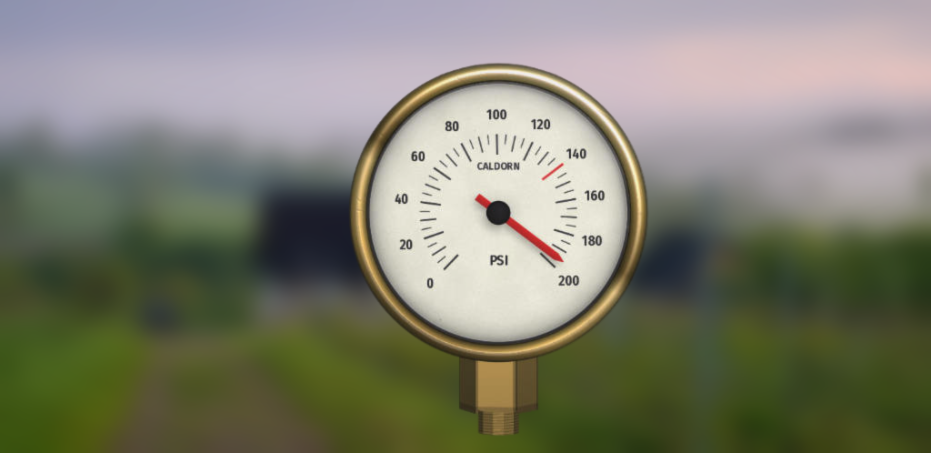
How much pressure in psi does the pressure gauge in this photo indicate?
195 psi
